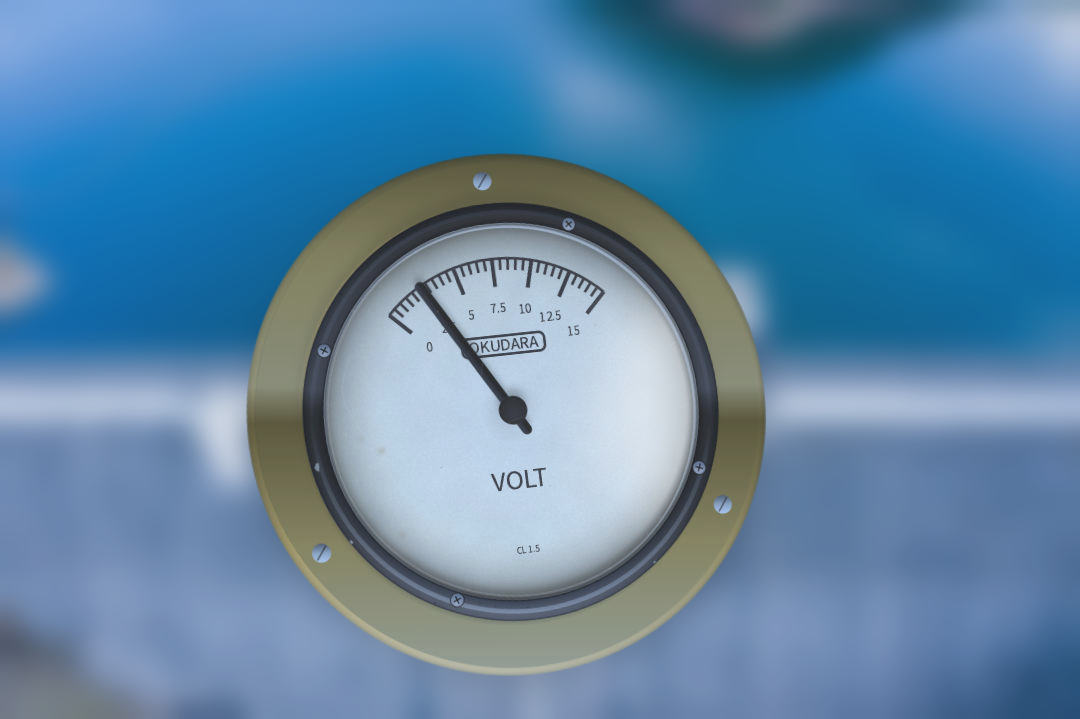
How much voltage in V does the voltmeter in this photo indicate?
2.5 V
